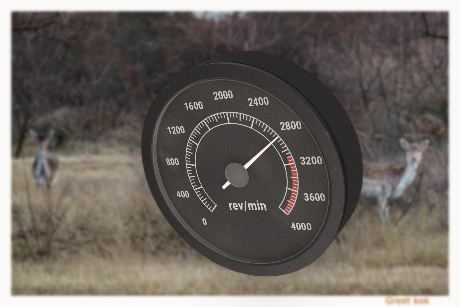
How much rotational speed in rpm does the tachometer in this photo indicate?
2800 rpm
